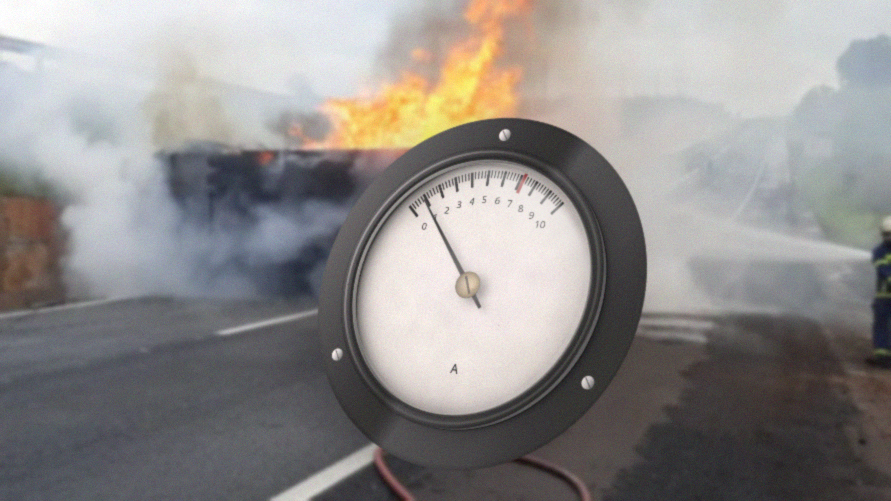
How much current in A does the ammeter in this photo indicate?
1 A
